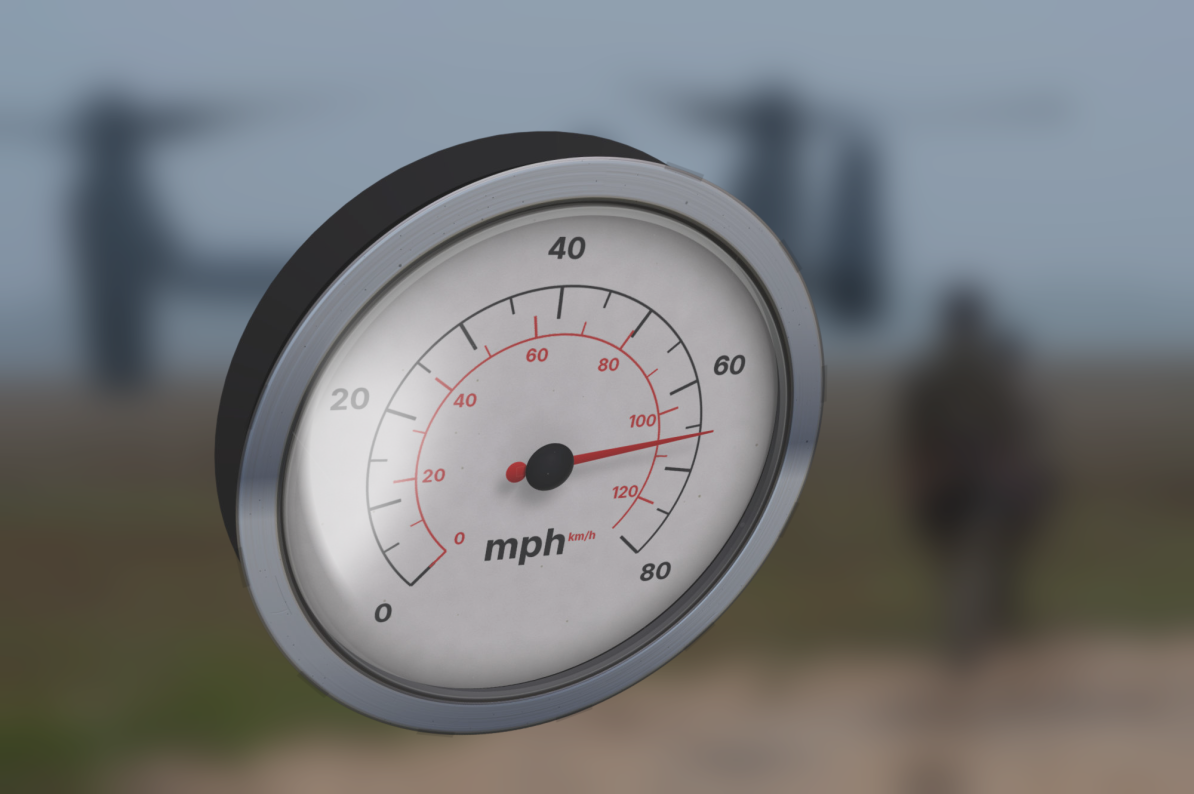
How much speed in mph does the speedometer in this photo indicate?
65 mph
